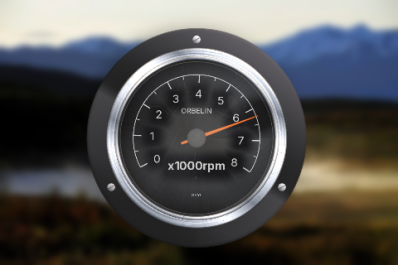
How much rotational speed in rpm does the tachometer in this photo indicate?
6250 rpm
